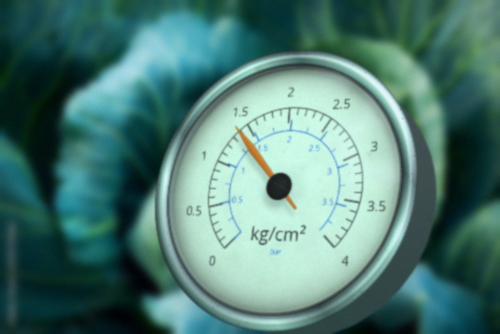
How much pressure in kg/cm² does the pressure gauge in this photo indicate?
1.4 kg/cm²
